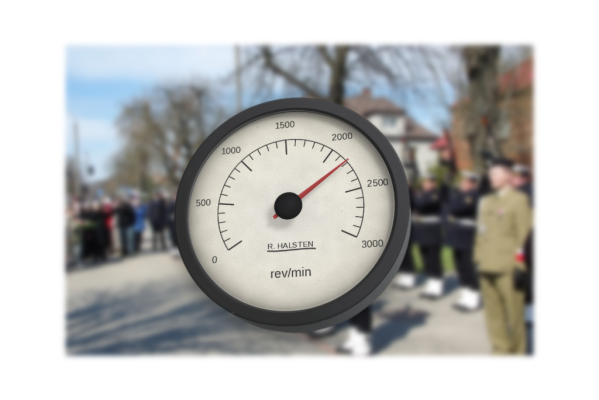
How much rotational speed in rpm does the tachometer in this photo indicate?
2200 rpm
